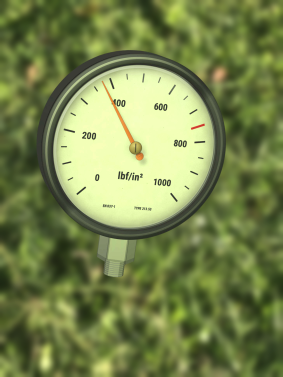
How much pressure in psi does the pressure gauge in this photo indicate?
375 psi
